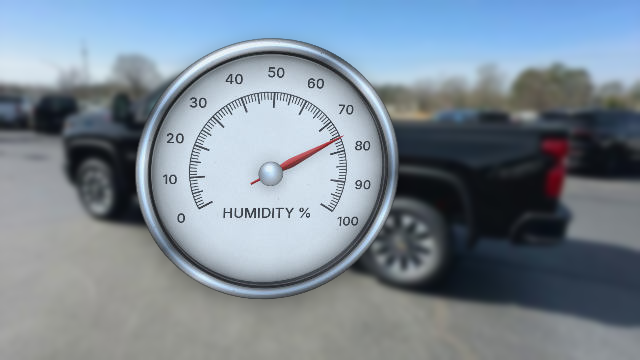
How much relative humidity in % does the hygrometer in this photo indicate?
75 %
